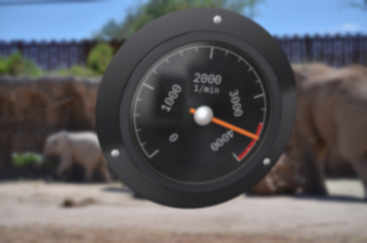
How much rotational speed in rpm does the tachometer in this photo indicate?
3600 rpm
